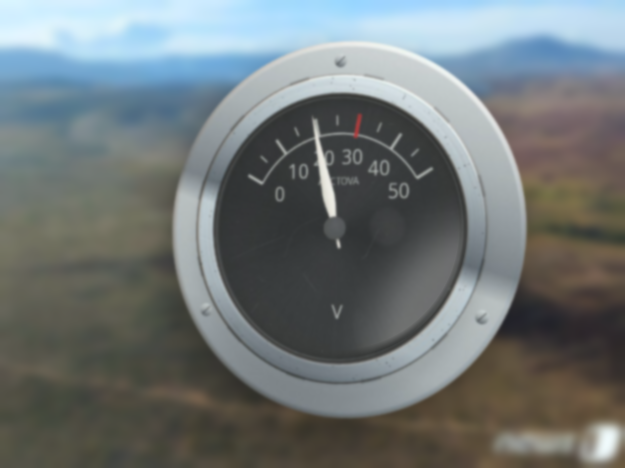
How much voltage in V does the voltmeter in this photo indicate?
20 V
